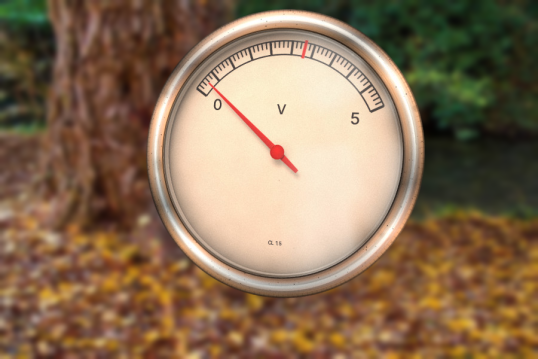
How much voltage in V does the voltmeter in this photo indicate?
0.3 V
